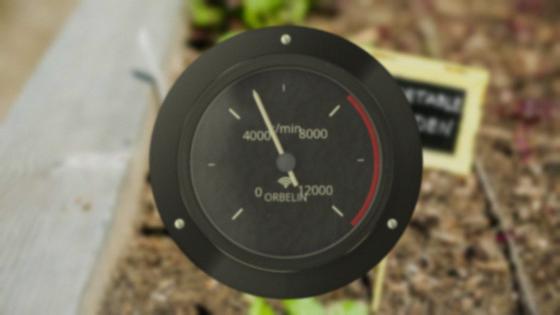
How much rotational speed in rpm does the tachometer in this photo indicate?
5000 rpm
